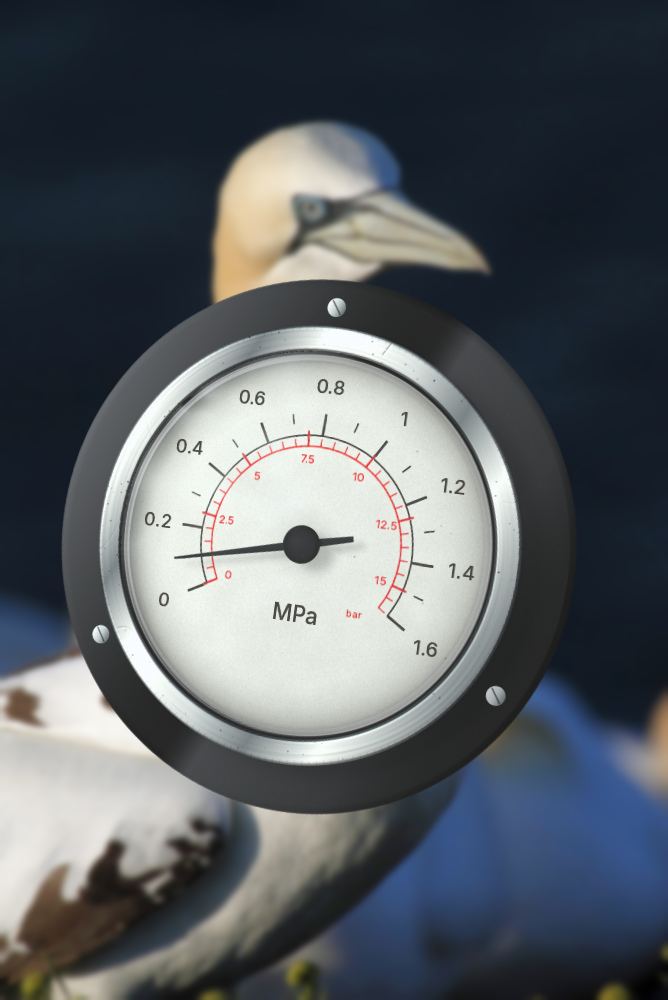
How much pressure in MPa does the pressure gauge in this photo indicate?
0.1 MPa
